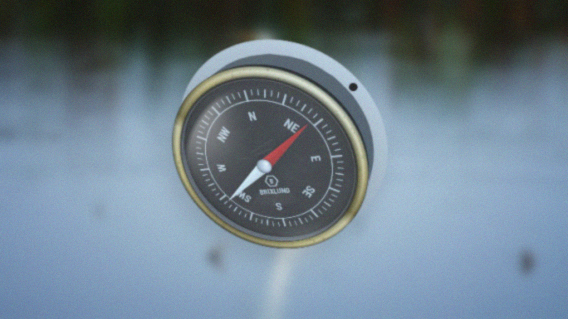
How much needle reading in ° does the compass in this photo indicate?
55 °
